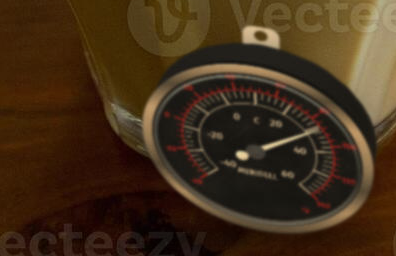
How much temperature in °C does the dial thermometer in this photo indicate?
30 °C
